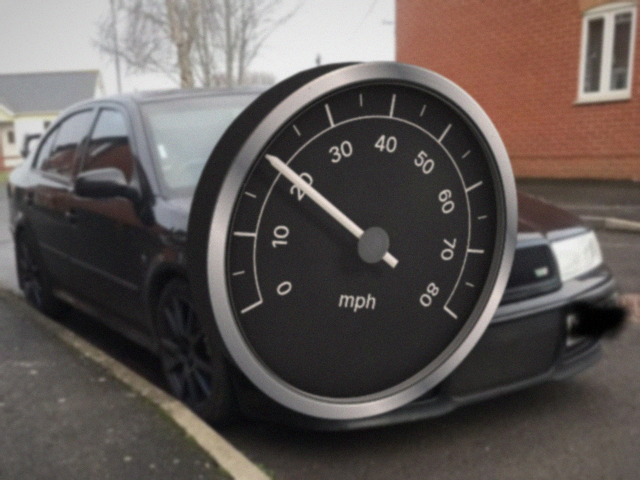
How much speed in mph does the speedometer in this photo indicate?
20 mph
